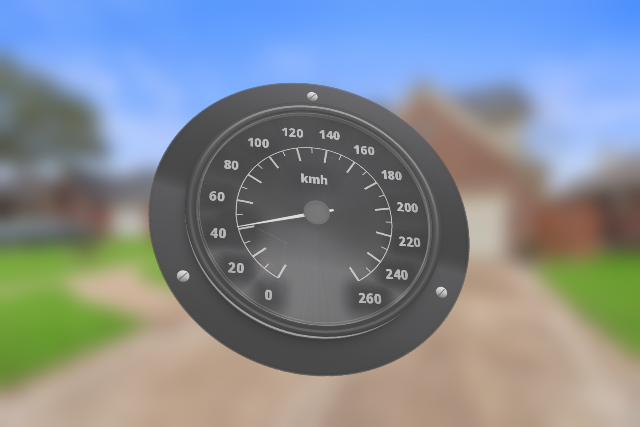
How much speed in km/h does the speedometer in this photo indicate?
40 km/h
